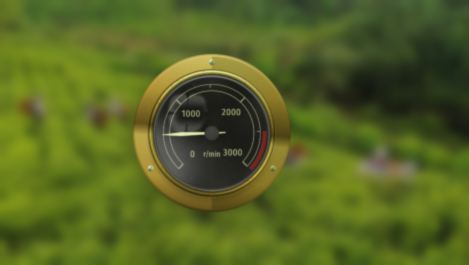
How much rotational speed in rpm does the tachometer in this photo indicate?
500 rpm
